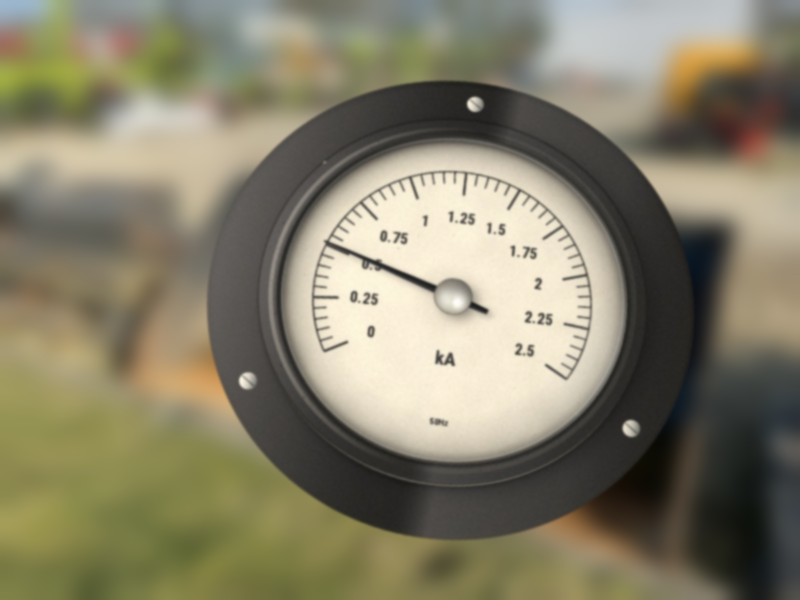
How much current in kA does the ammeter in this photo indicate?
0.5 kA
